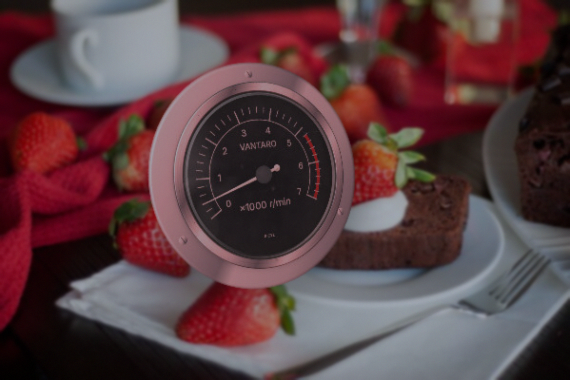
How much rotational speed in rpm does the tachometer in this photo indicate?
400 rpm
